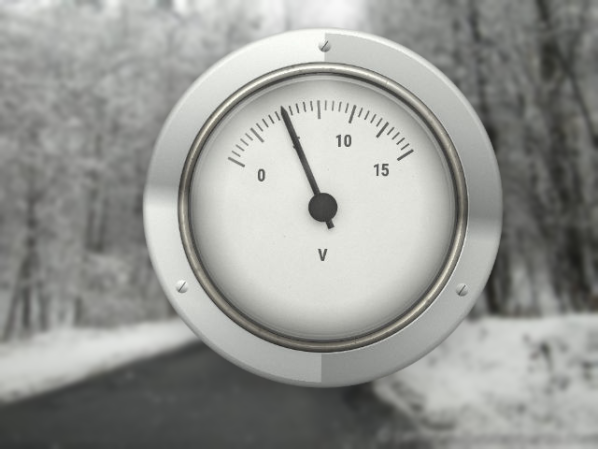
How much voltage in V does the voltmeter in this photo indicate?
5 V
